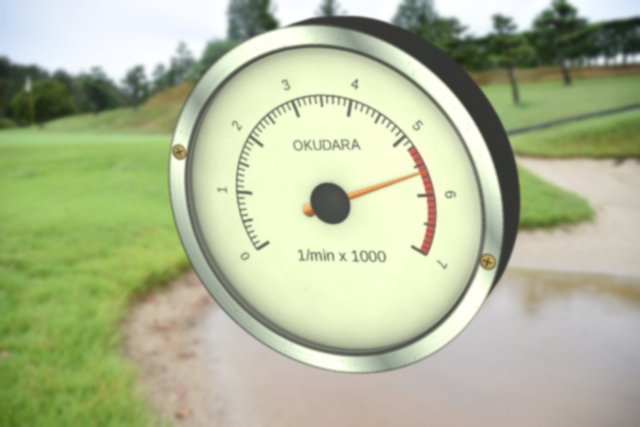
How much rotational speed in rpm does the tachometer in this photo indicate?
5600 rpm
